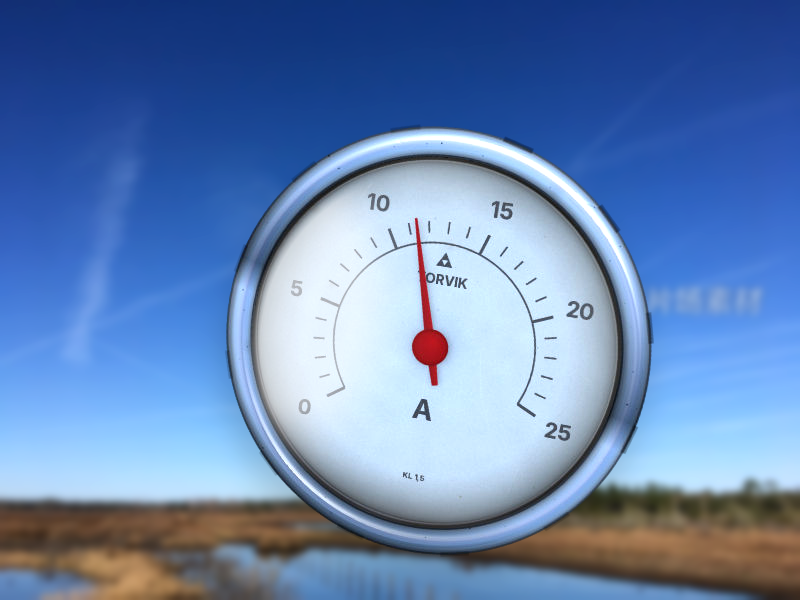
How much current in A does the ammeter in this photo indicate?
11.5 A
